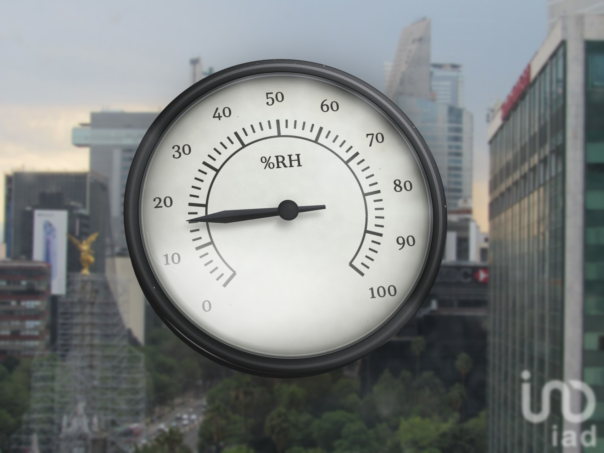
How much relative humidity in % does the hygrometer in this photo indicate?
16 %
